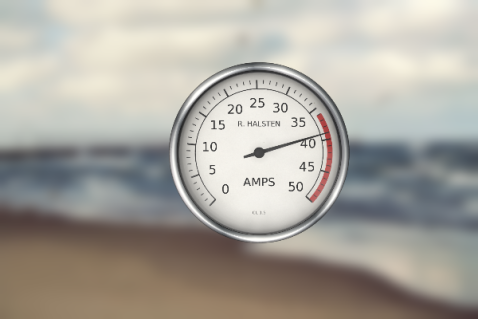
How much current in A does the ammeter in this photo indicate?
39 A
